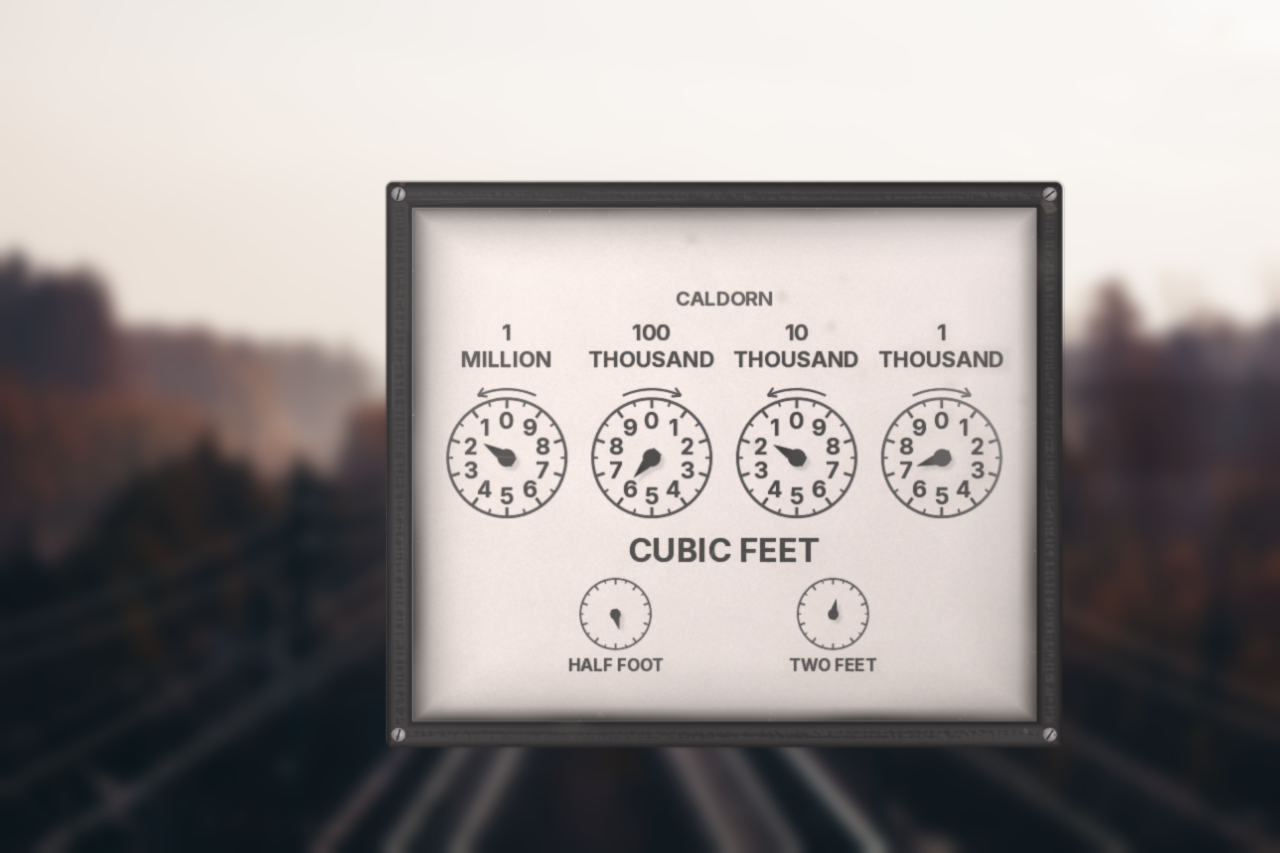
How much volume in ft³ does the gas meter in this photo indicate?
161700 ft³
